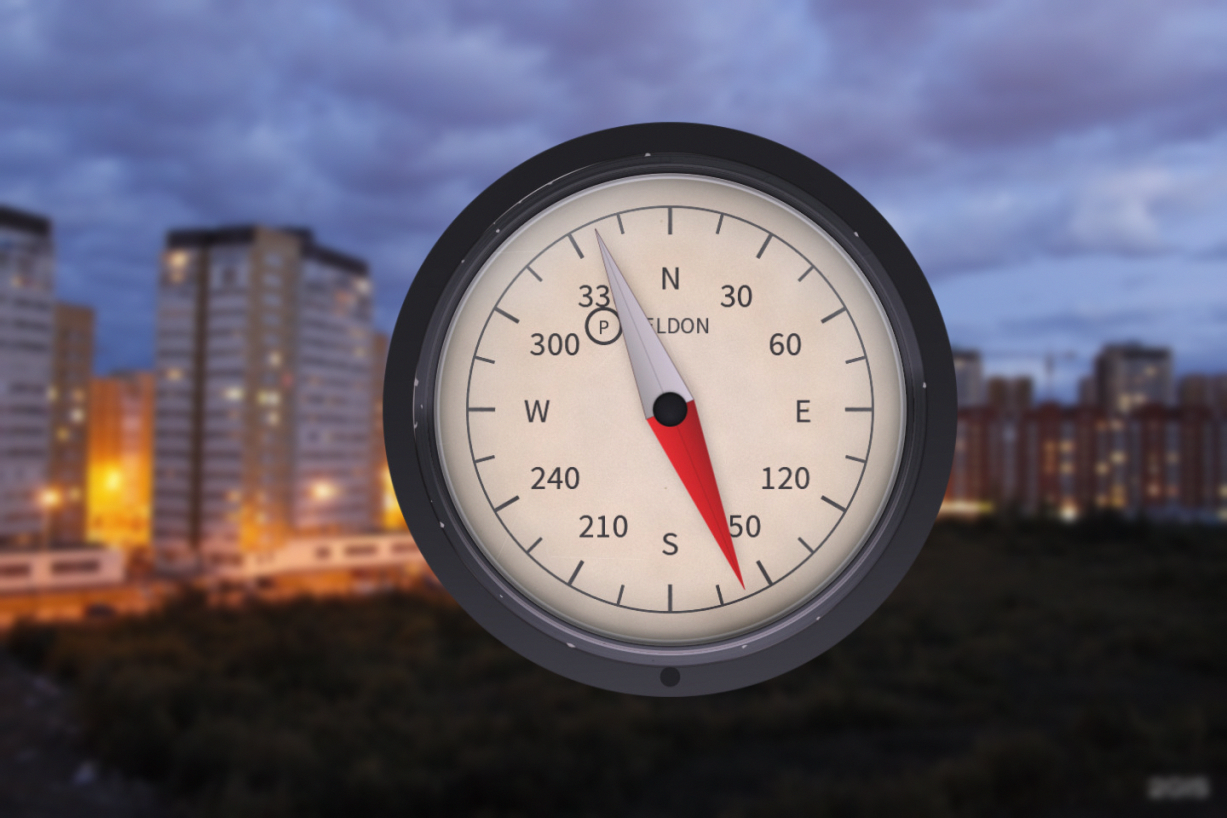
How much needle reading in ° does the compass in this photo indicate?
157.5 °
